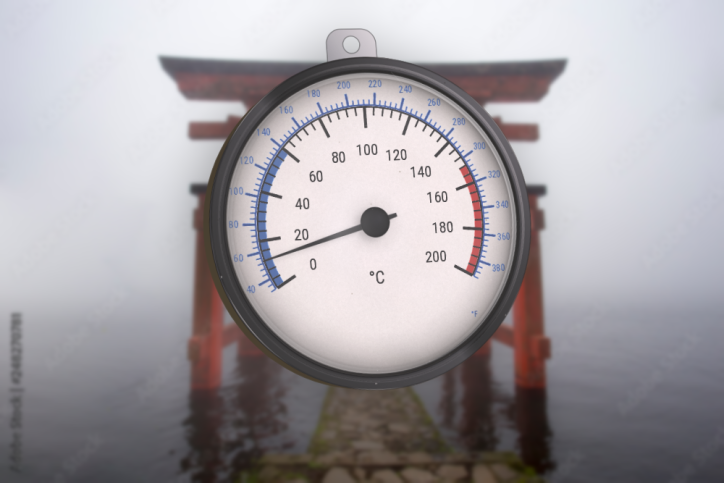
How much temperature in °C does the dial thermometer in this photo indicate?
12 °C
